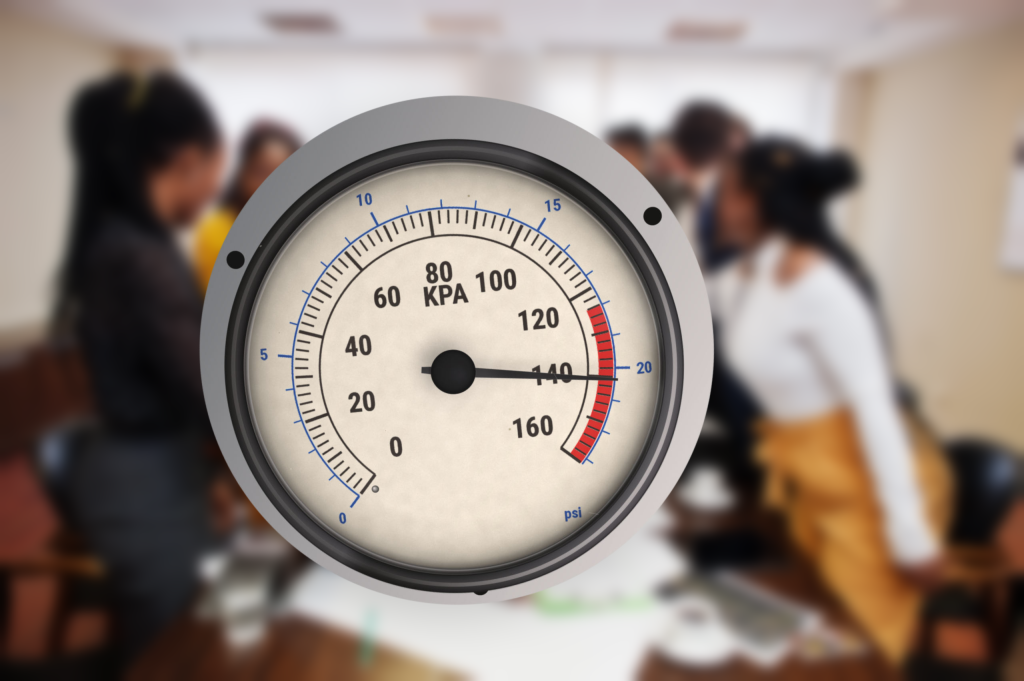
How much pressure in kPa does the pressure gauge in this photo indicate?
140 kPa
